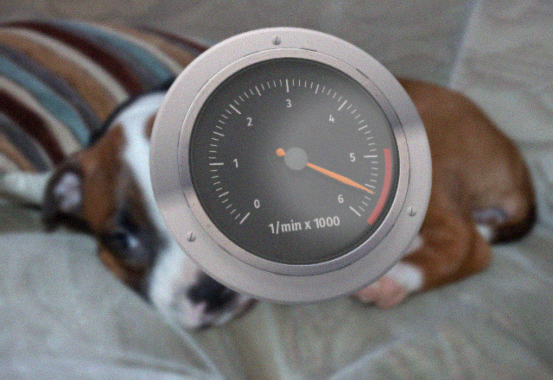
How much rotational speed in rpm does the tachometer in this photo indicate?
5600 rpm
